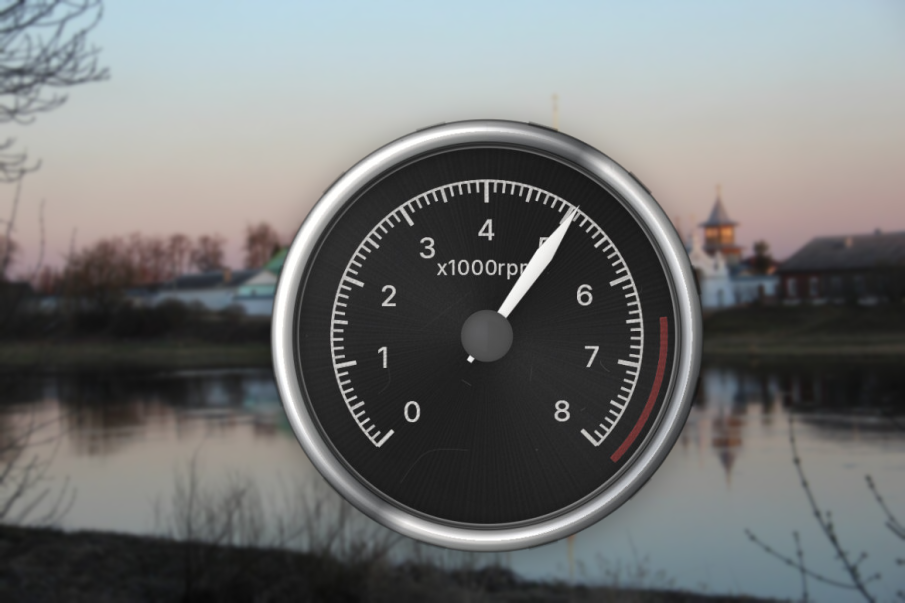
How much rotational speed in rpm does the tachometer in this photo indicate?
5050 rpm
